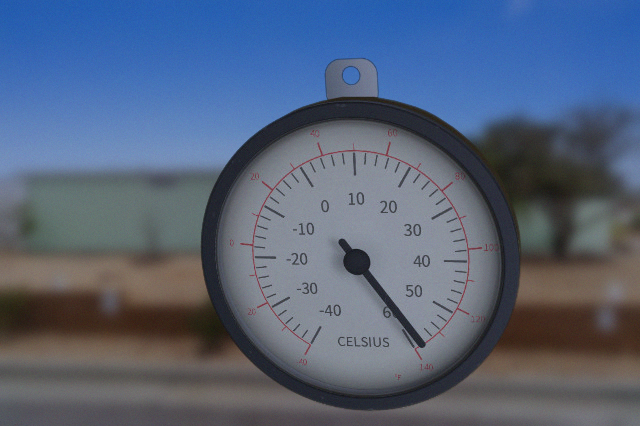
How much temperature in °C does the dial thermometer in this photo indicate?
58 °C
